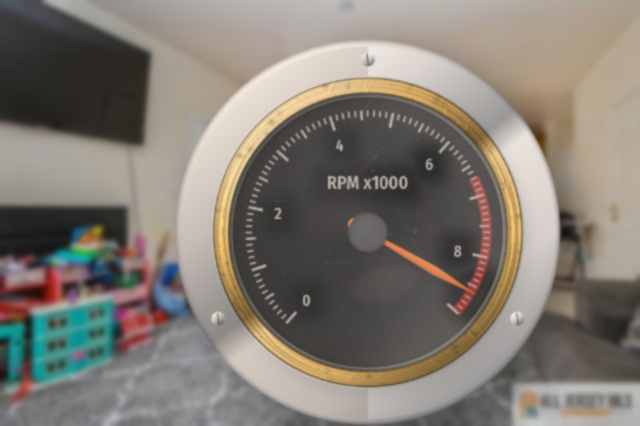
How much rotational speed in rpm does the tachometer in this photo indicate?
8600 rpm
